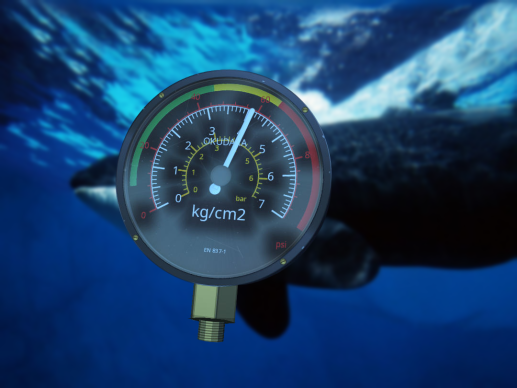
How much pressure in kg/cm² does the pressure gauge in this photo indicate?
4.1 kg/cm²
